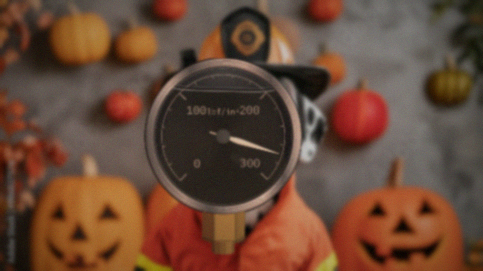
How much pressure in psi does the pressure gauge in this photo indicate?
270 psi
